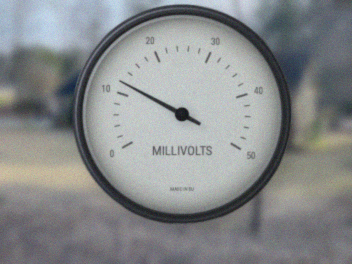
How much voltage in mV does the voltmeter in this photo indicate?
12 mV
